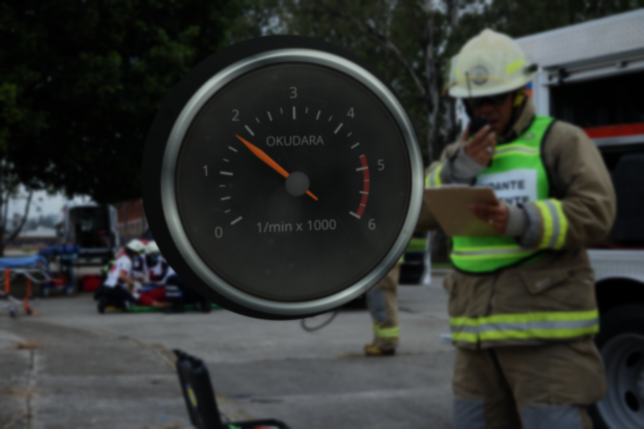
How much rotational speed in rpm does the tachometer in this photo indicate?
1750 rpm
